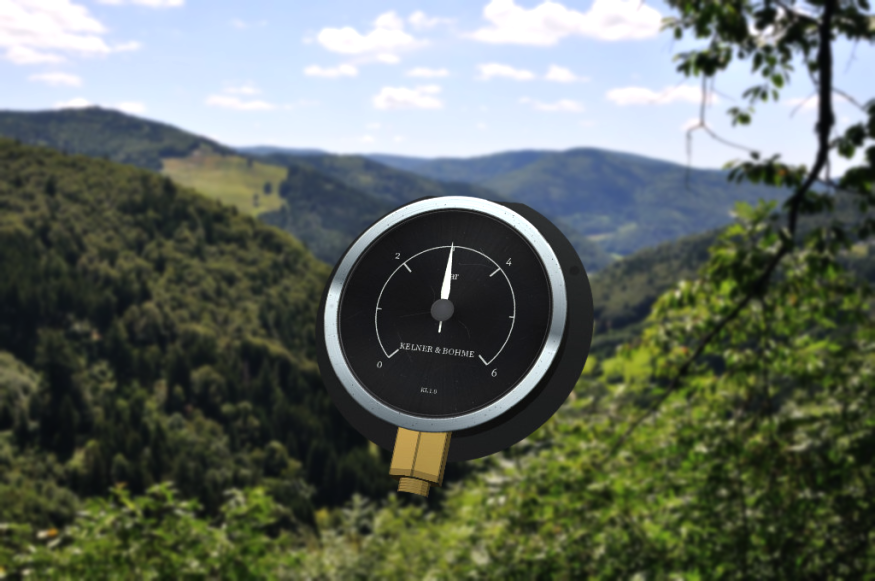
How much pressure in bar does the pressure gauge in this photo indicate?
3 bar
